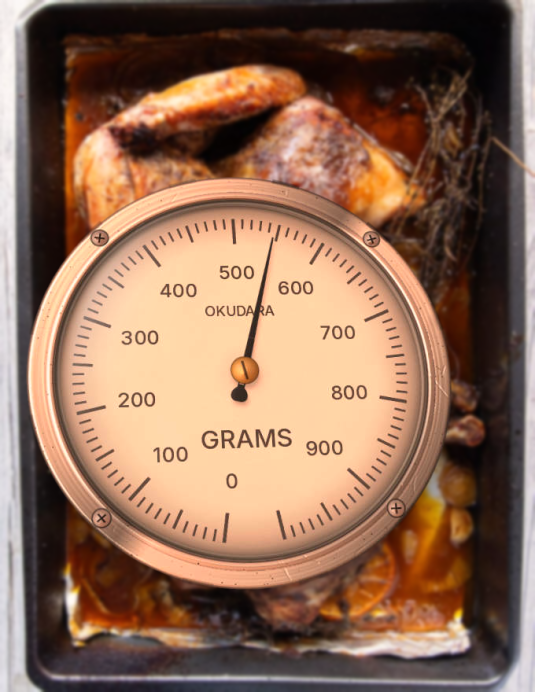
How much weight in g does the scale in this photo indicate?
545 g
